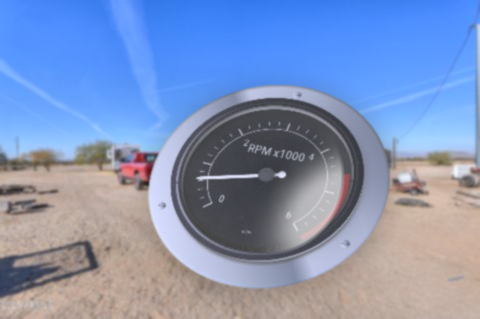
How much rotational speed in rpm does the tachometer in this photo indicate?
600 rpm
